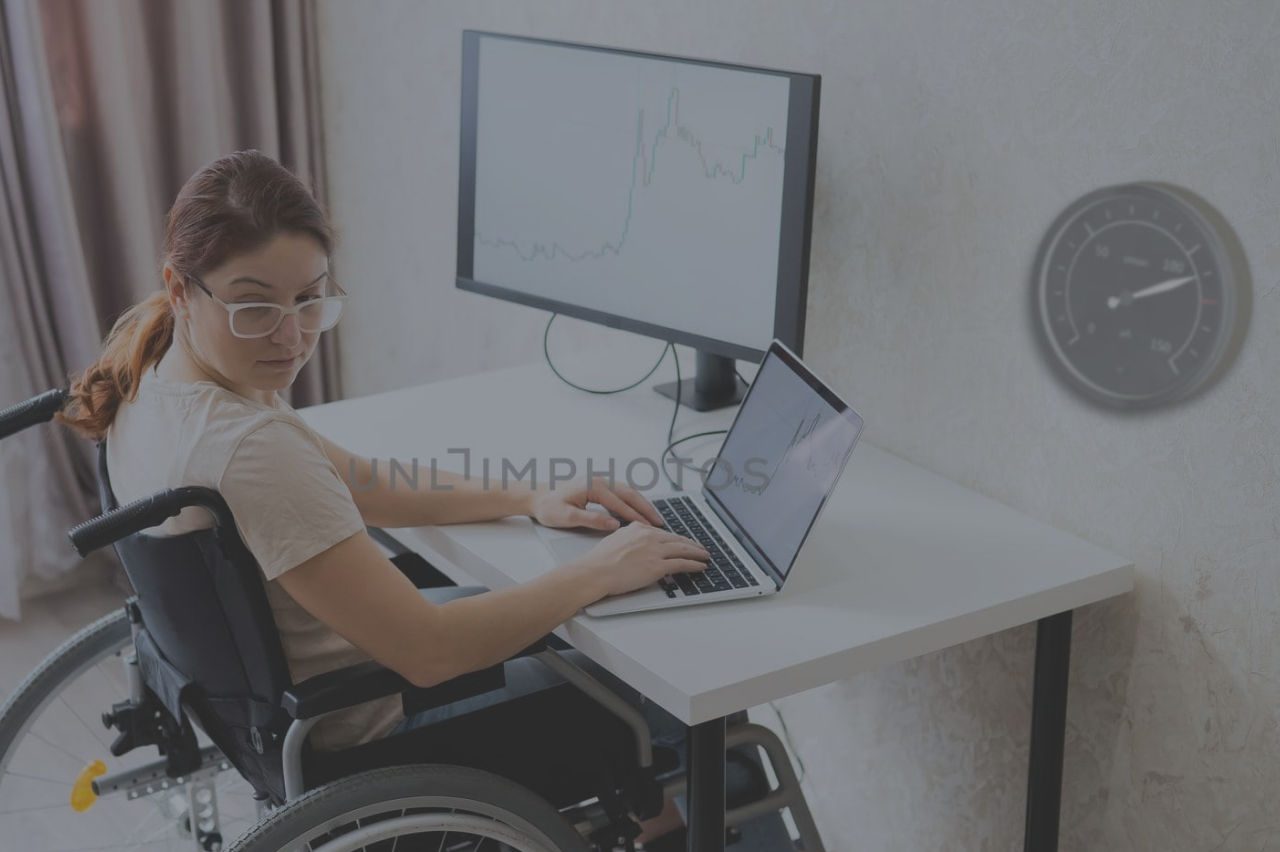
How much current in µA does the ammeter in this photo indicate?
110 µA
